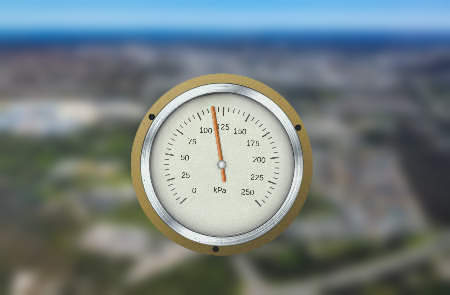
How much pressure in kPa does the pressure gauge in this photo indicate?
115 kPa
